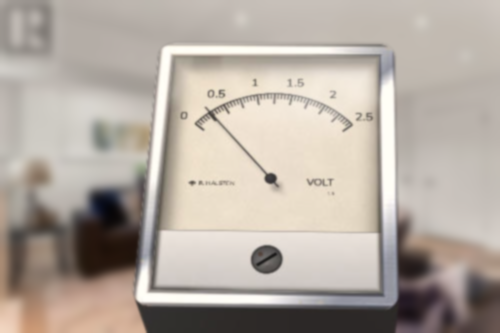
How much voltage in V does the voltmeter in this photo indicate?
0.25 V
